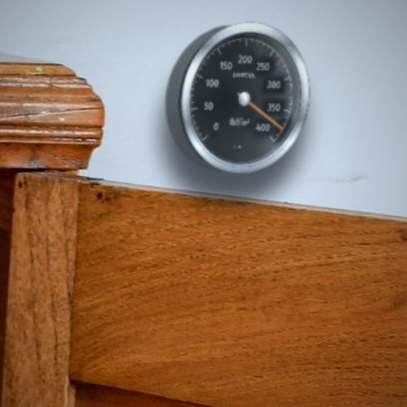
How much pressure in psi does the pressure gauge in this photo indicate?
380 psi
